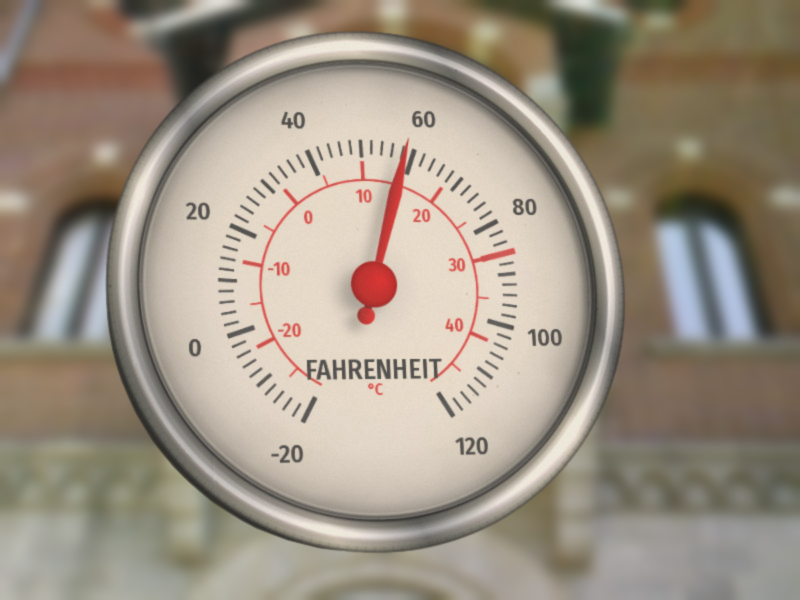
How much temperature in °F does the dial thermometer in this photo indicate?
58 °F
